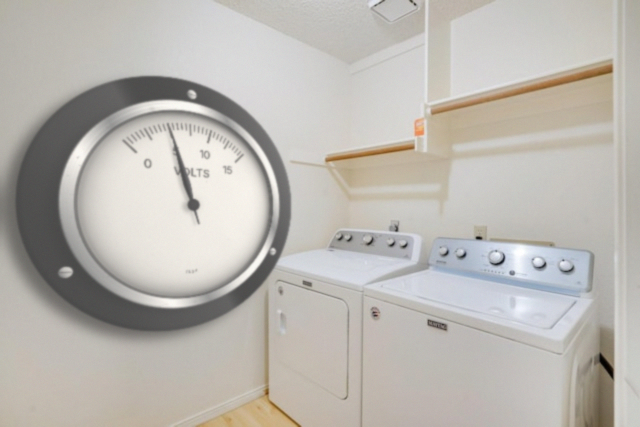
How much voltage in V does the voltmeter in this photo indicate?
5 V
